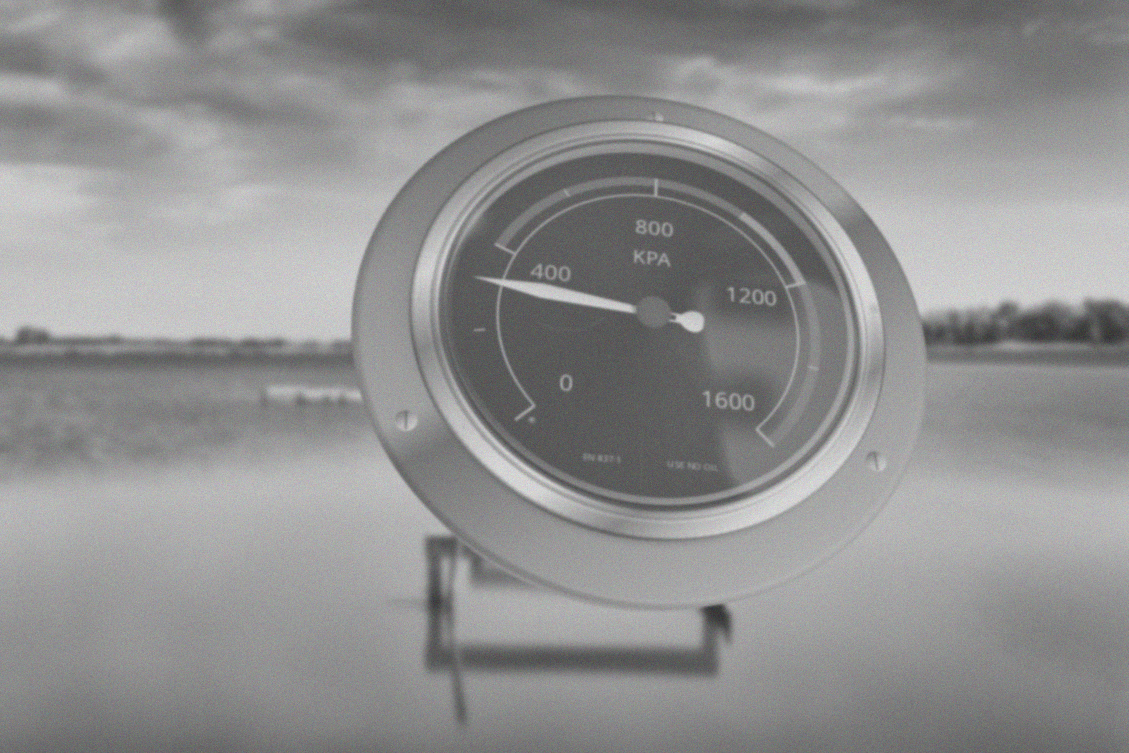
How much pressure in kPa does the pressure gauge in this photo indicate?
300 kPa
